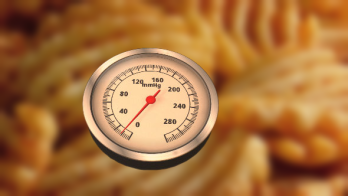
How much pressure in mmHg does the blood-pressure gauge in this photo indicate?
10 mmHg
